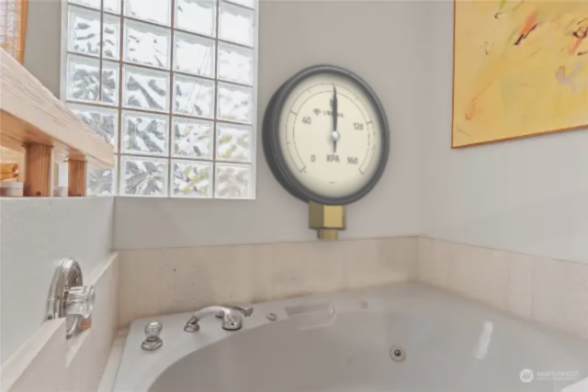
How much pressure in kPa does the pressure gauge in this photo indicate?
80 kPa
